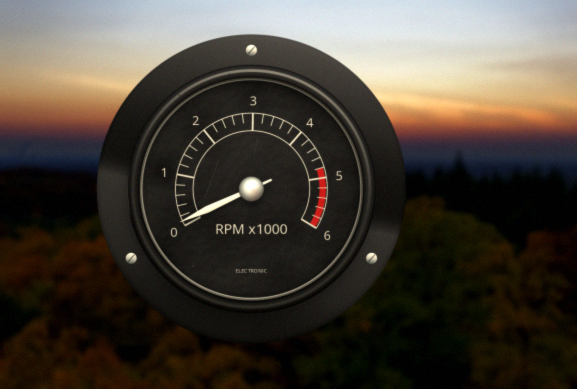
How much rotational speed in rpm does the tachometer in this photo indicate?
100 rpm
